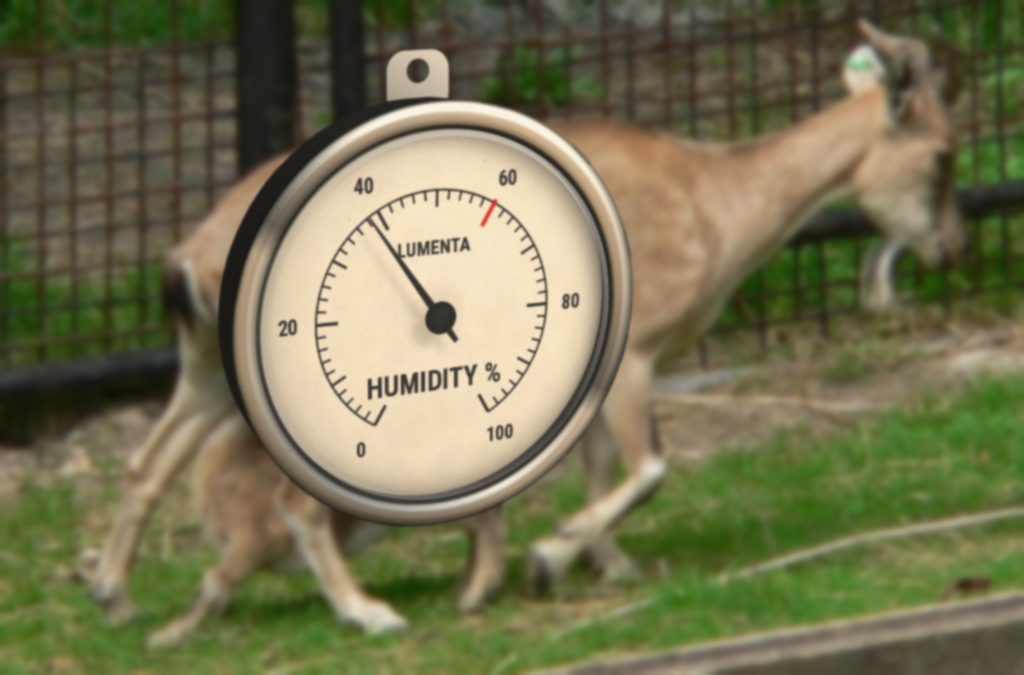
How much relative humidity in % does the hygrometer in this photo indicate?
38 %
